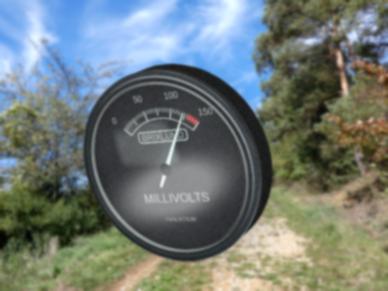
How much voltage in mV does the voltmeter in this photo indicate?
125 mV
